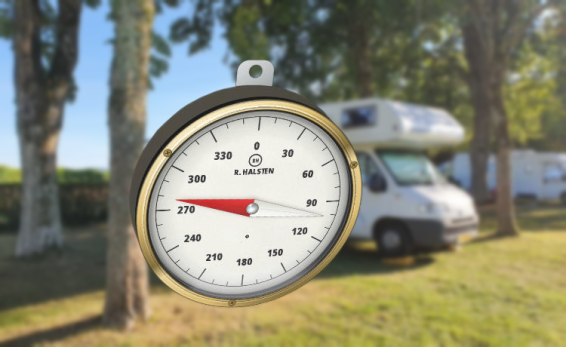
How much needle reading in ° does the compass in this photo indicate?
280 °
